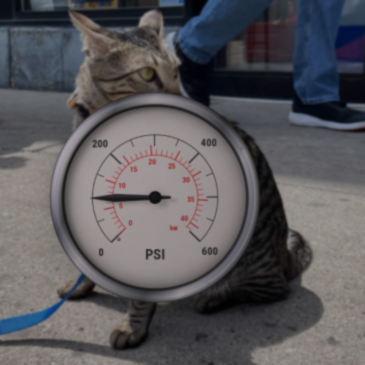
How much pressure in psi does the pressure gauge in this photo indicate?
100 psi
